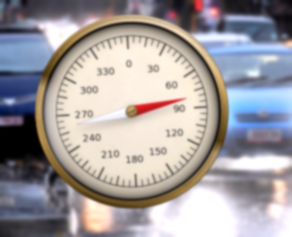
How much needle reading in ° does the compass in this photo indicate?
80 °
